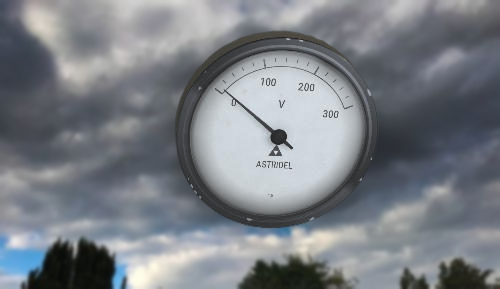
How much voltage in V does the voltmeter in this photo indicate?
10 V
